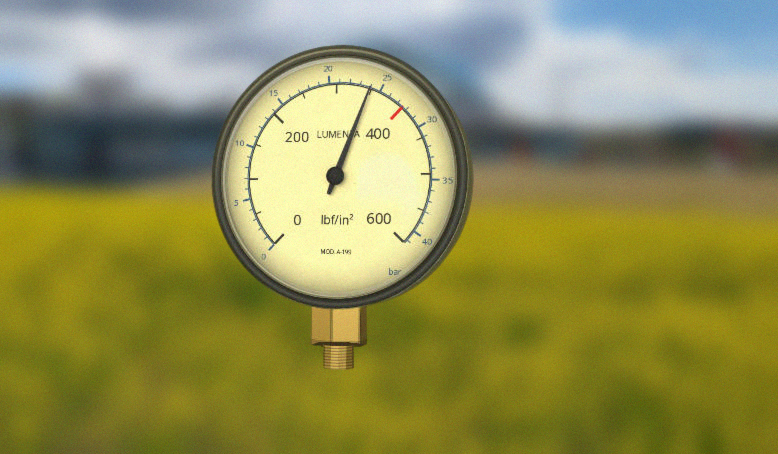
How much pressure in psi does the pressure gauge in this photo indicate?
350 psi
